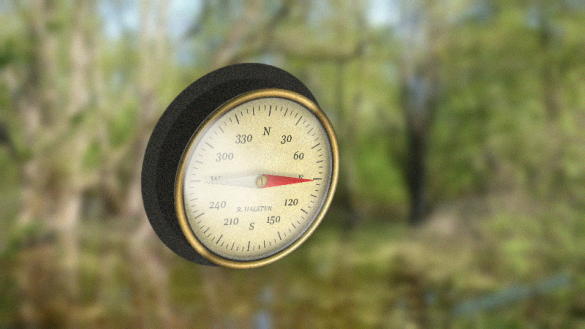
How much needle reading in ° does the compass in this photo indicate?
90 °
